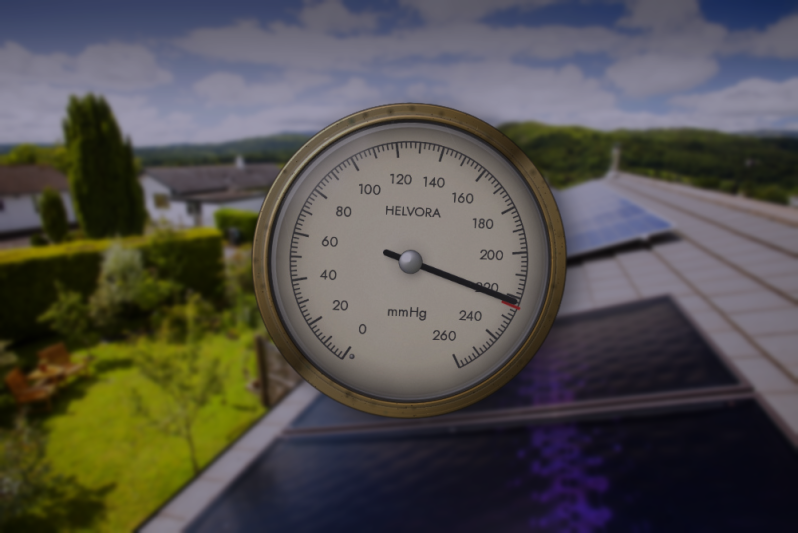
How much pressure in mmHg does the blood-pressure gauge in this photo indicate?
222 mmHg
